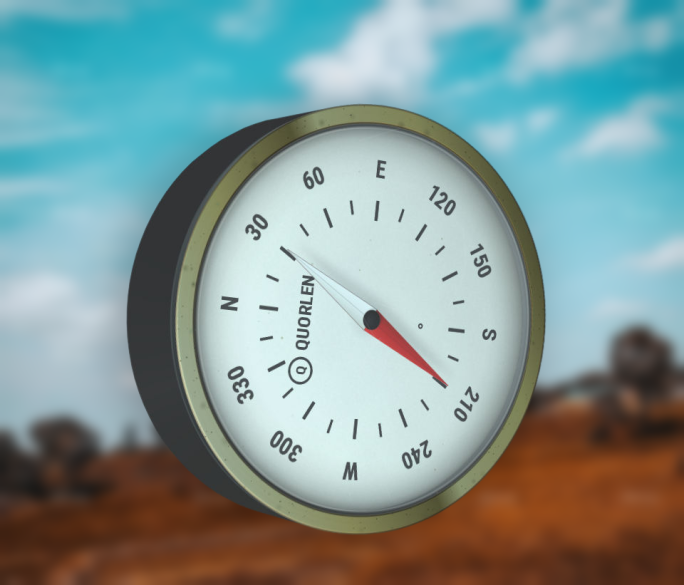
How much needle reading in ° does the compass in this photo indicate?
210 °
